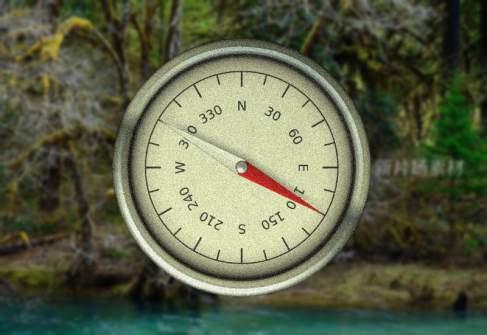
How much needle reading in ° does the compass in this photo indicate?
120 °
